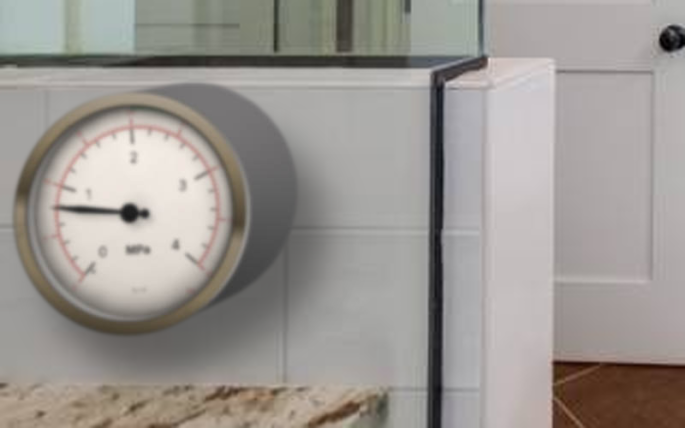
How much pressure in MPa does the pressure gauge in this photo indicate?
0.8 MPa
